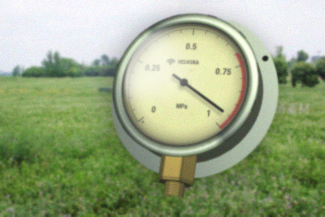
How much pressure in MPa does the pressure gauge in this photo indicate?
0.95 MPa
